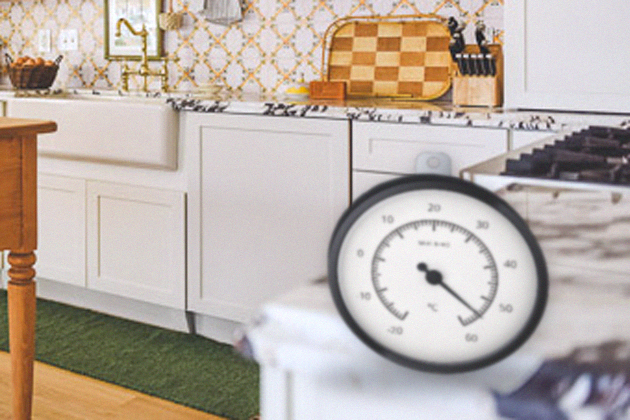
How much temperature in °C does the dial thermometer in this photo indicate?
55 °C
